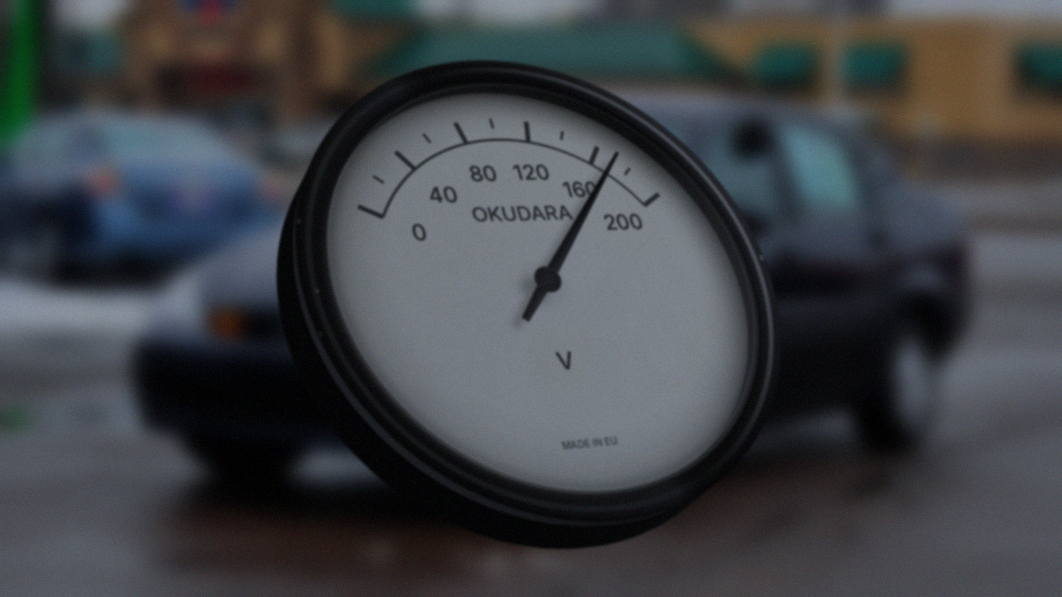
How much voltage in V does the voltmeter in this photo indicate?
170 V
